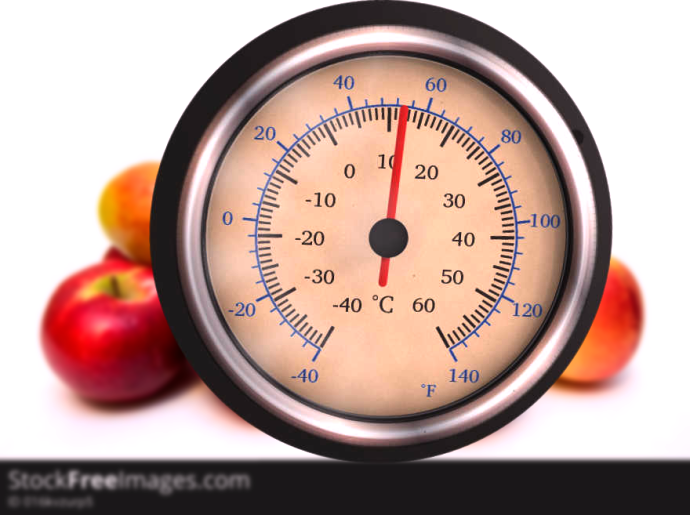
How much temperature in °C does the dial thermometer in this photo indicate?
12 °C
